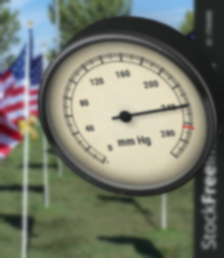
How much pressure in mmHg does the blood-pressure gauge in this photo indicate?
240 mmHg
